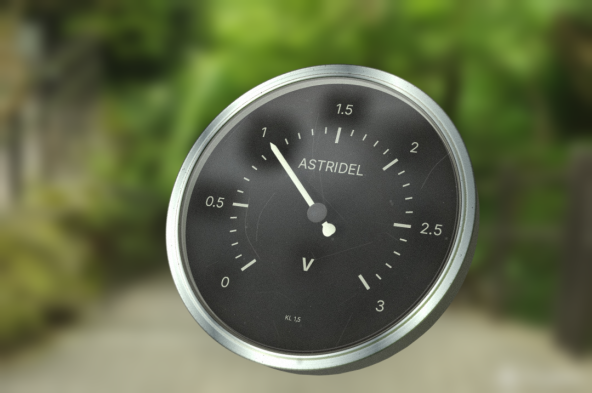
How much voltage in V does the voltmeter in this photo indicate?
1 V
